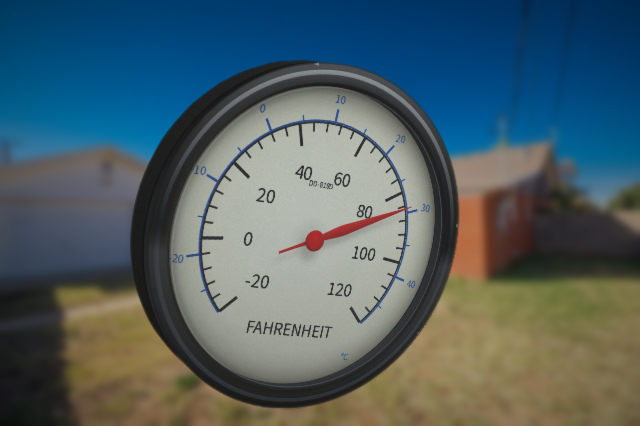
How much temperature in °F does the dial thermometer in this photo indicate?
84 °F
